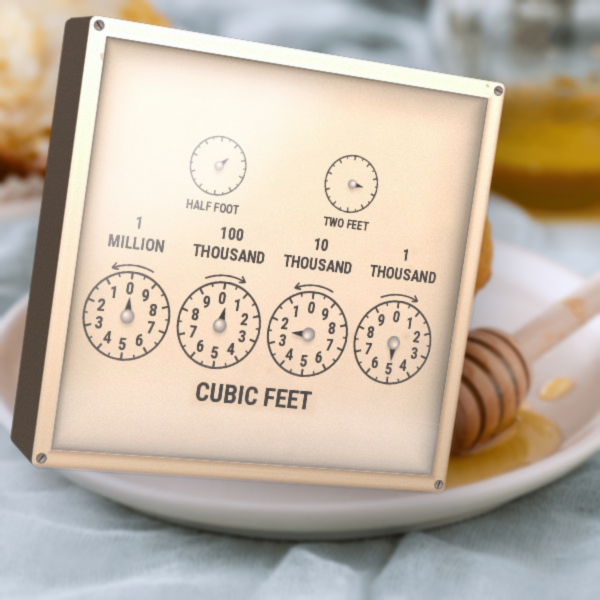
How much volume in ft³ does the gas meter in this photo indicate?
2500 ft³
